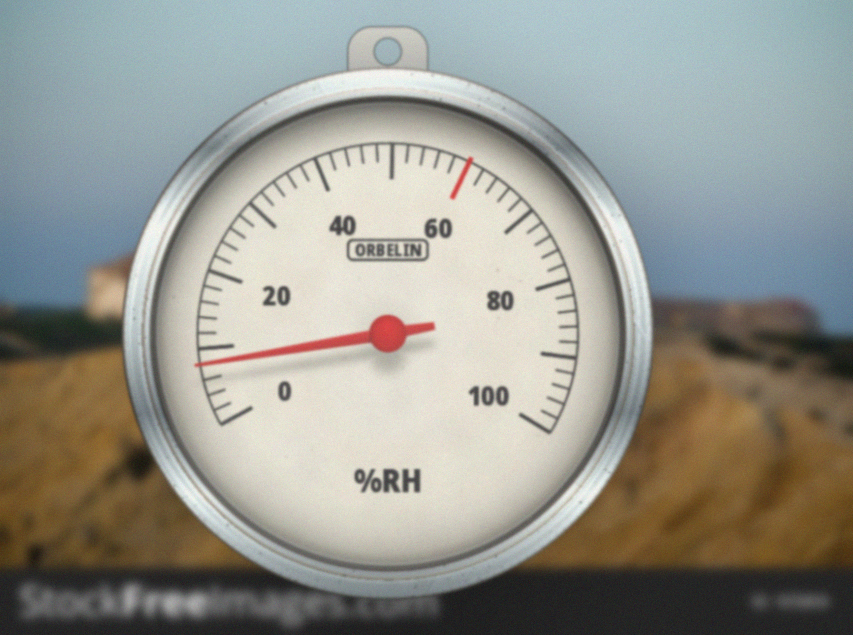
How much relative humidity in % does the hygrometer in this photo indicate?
8 %
